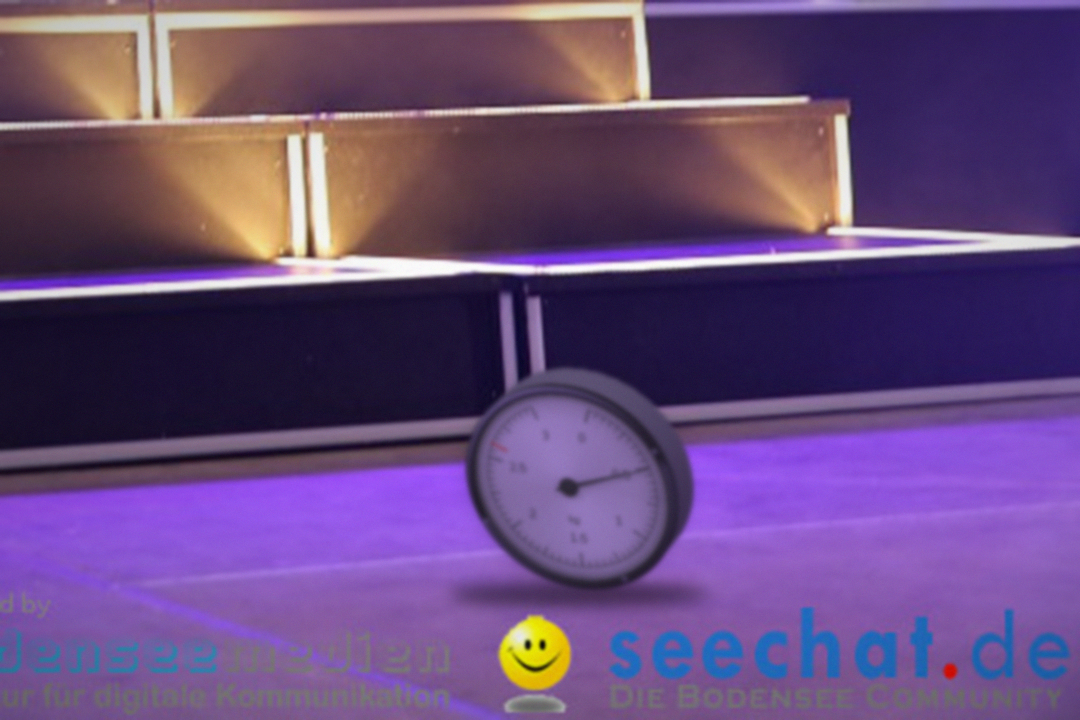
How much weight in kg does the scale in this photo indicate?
0.5 kg
